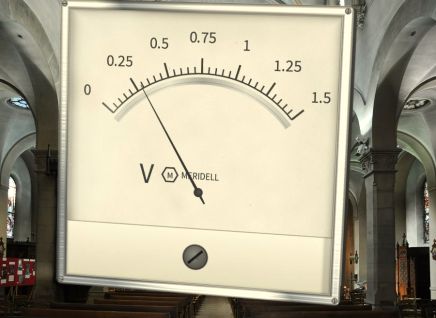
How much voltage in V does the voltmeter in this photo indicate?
0.3 V
